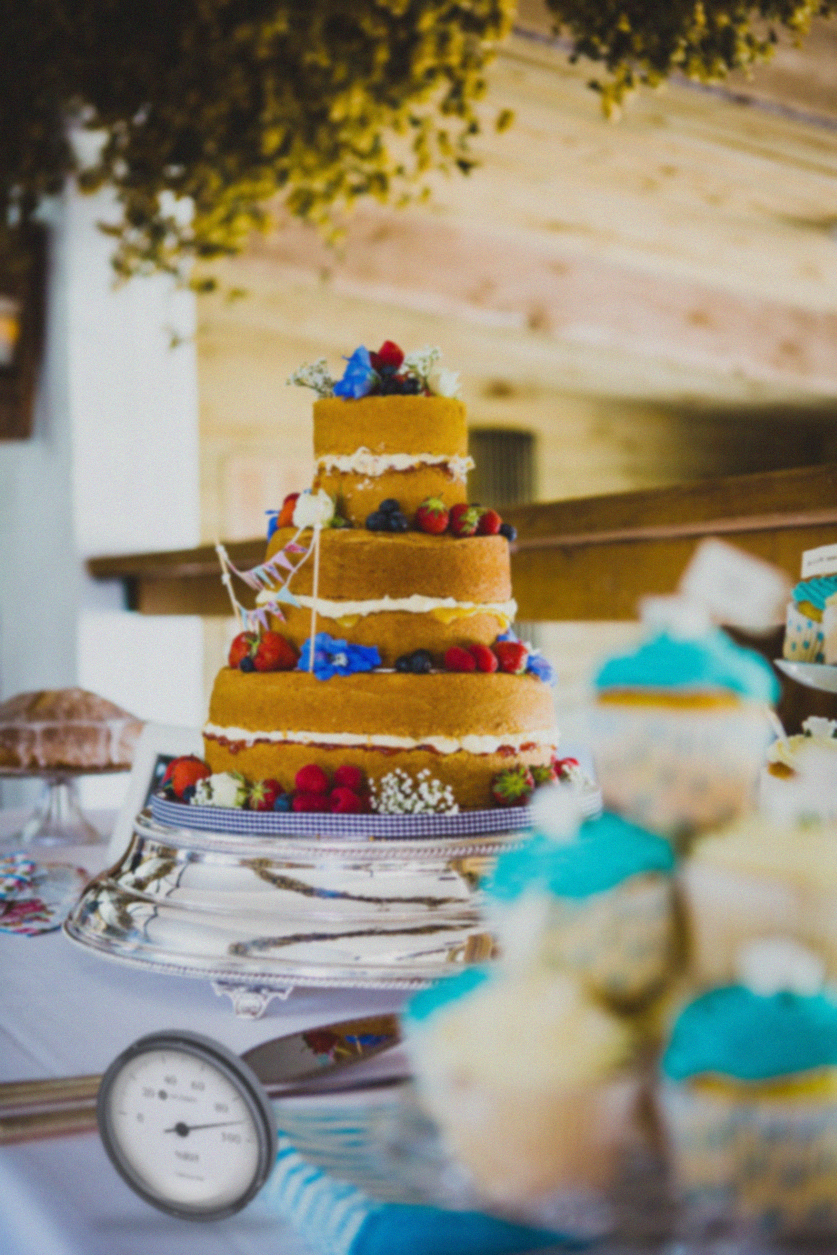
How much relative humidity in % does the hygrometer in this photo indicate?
90 %
